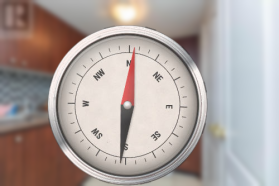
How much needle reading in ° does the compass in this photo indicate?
5 °
